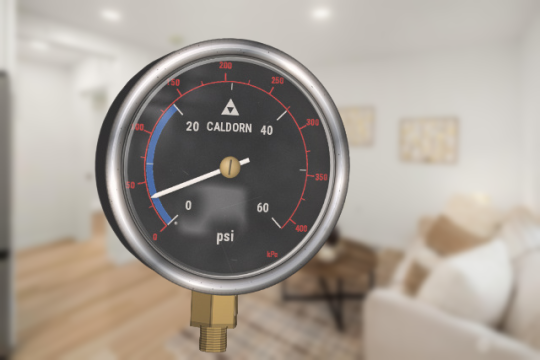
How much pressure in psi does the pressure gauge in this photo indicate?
5 psi
